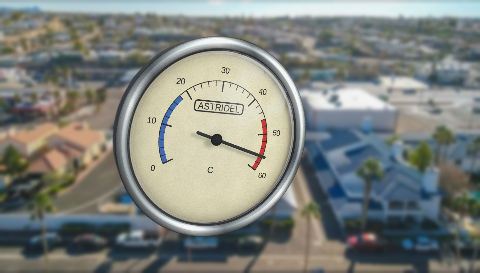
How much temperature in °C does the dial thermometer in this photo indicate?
56 °C
